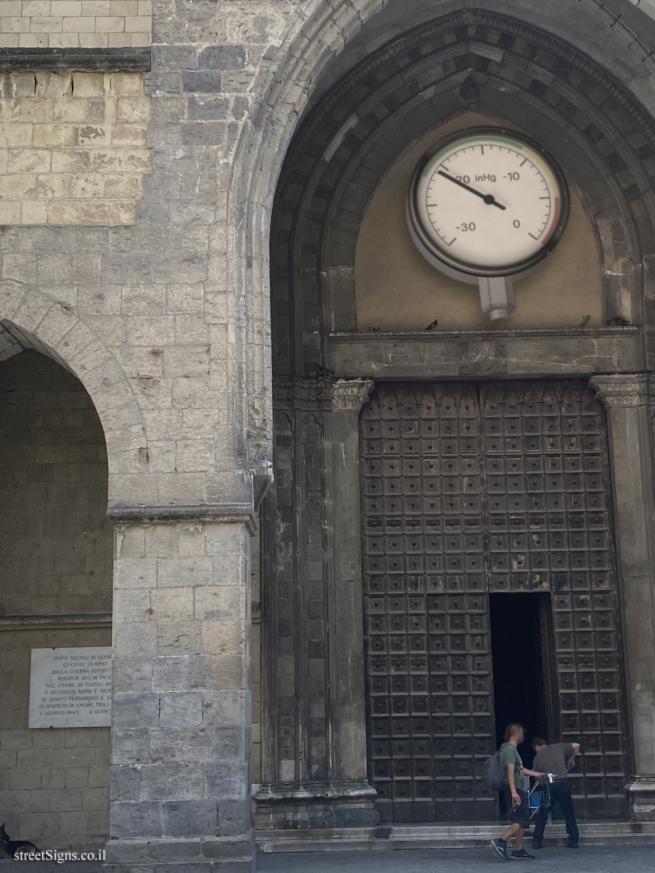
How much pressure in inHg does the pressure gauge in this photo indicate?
-21 inHg
